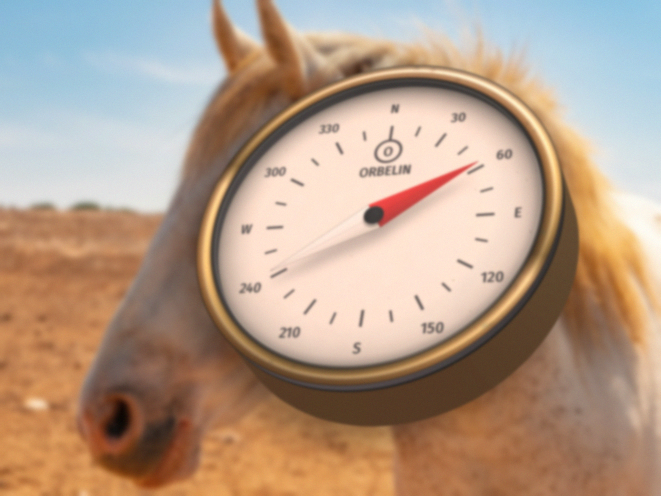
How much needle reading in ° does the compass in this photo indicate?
60 °
